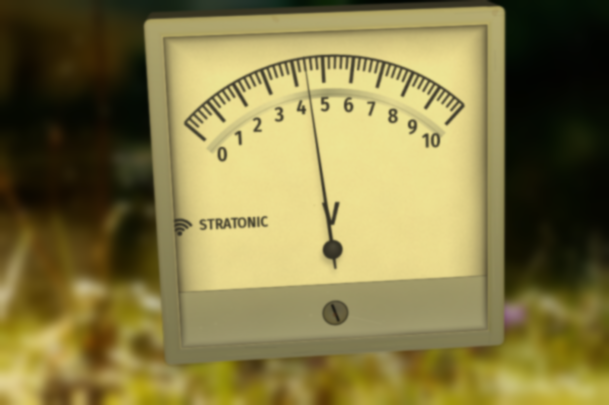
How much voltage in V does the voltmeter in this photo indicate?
4.4 V
